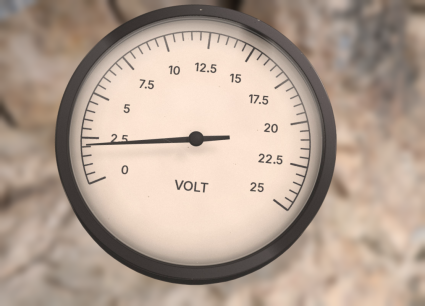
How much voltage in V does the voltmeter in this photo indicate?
2 V
